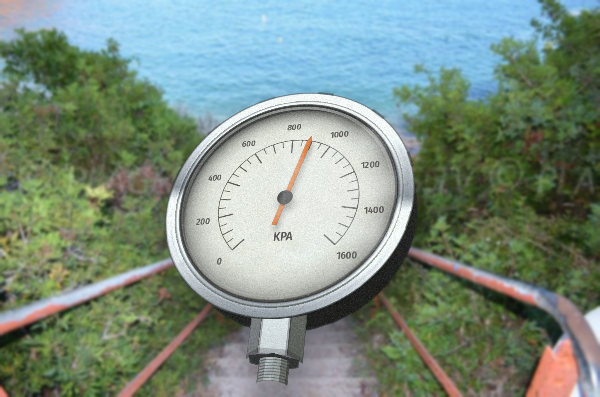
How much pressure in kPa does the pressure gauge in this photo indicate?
900 kPa
